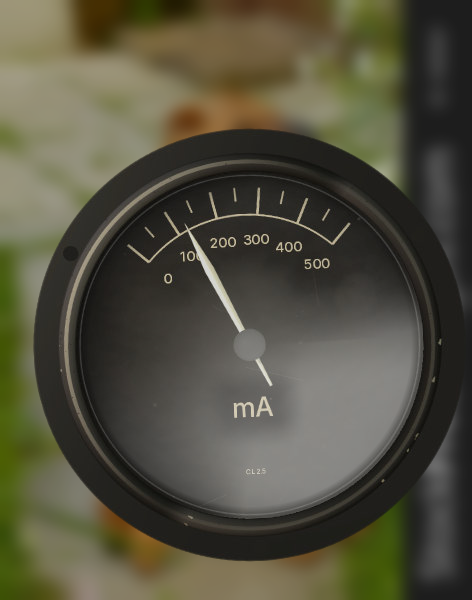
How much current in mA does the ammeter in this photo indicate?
125 mA
